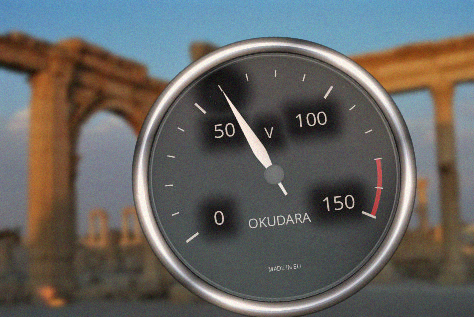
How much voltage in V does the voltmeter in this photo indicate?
60 V
